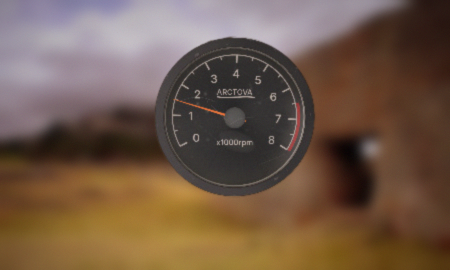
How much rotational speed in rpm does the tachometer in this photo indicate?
1500 rpm
